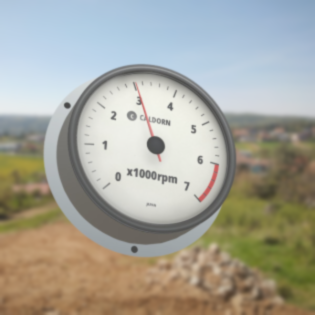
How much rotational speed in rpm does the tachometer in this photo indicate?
3000 rpm
